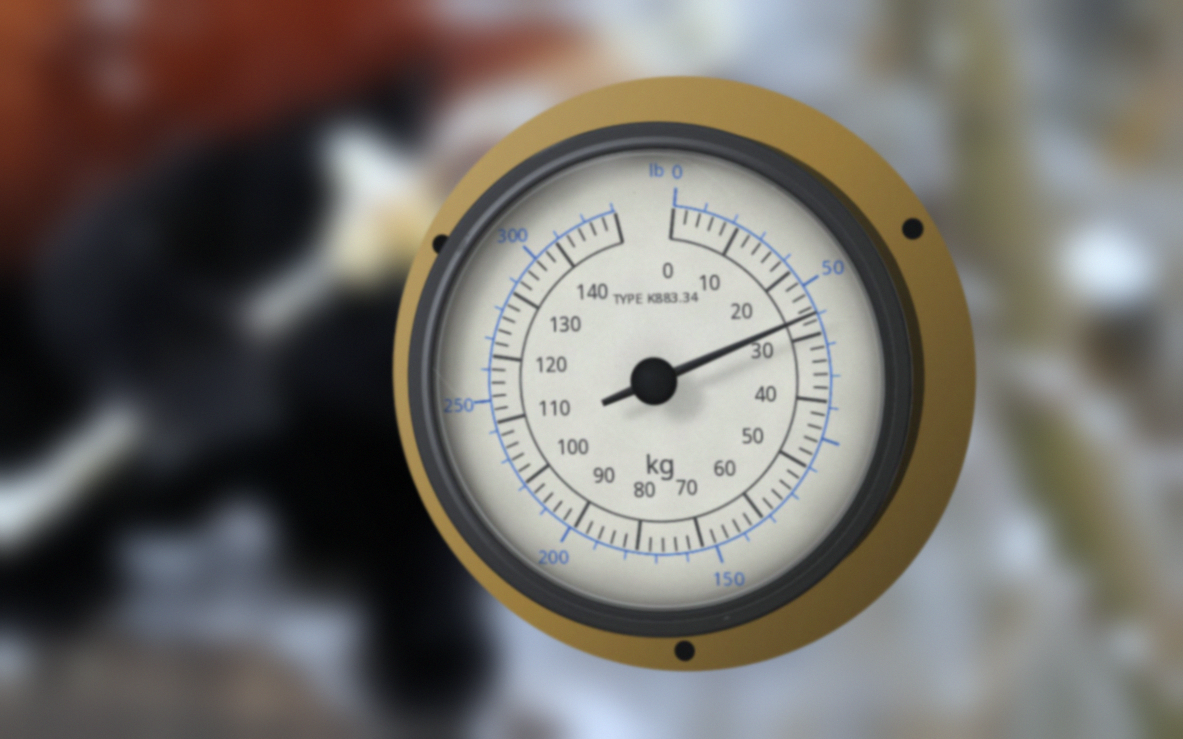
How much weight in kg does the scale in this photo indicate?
27 kg
